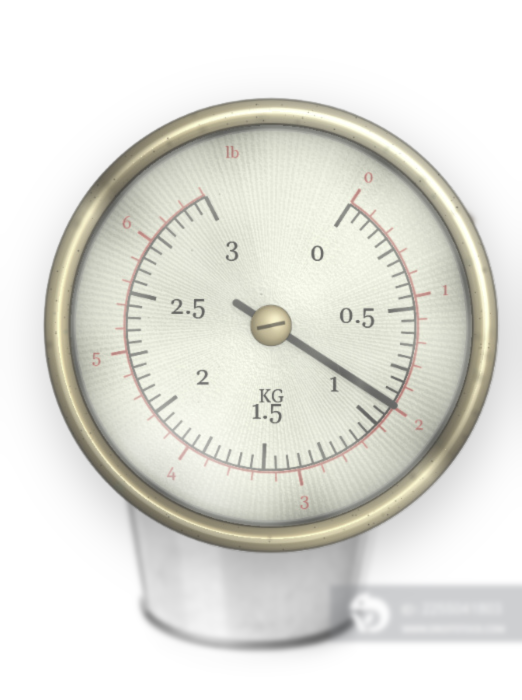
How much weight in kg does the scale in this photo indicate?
0.9 kg
